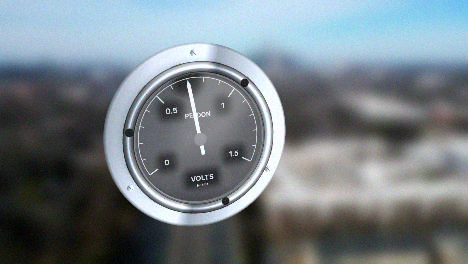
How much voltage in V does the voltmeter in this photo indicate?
0.7 V
